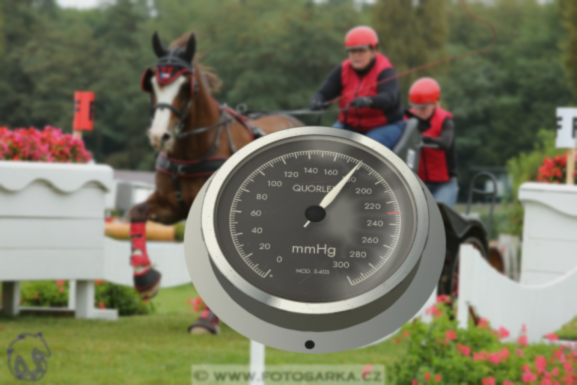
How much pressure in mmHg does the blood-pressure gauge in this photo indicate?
180 mmHg
